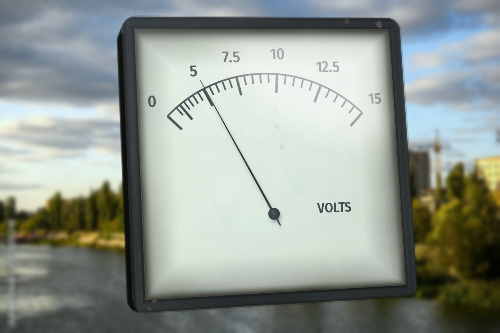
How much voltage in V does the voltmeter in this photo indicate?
5 V
